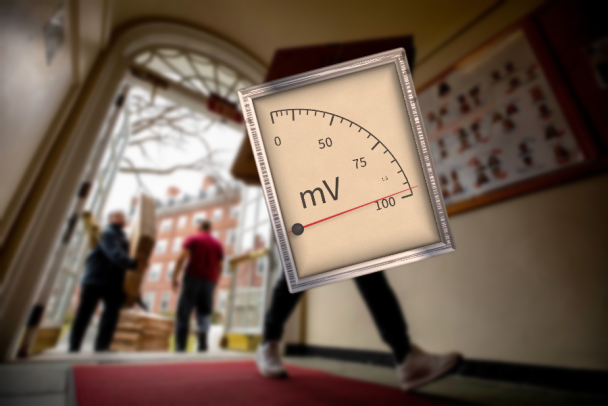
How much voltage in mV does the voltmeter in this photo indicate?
97.5 mV
